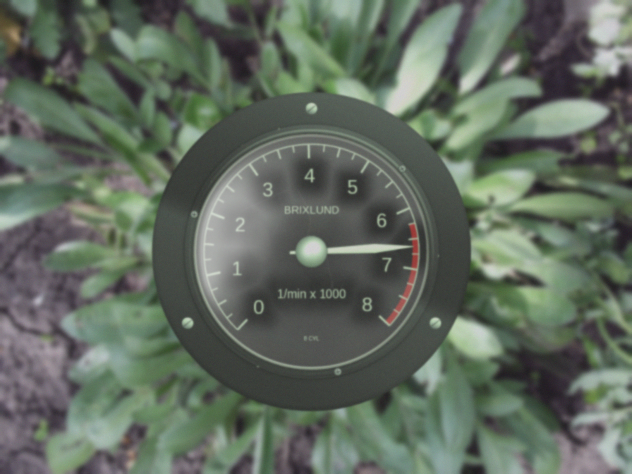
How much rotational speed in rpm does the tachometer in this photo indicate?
6625 rpm
